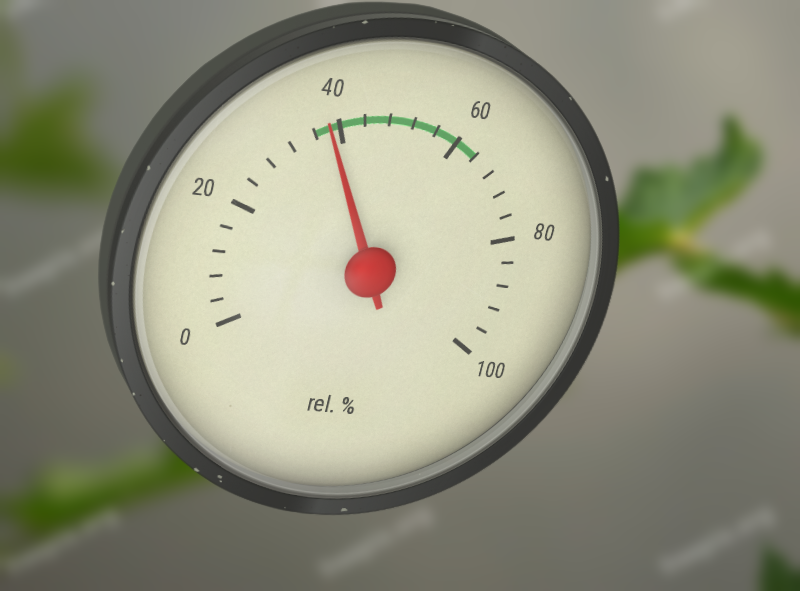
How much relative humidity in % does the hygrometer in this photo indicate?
38 %
